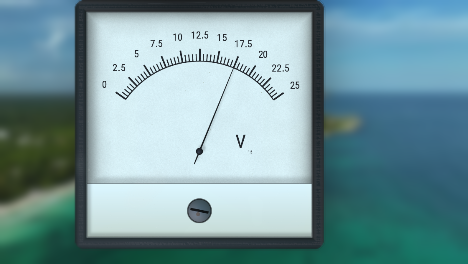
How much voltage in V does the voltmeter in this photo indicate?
17.5 V
